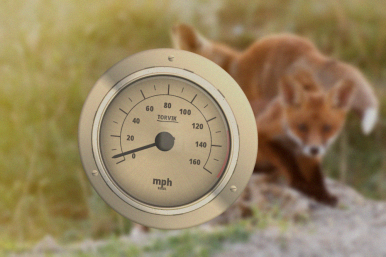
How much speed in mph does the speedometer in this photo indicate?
5 mph
